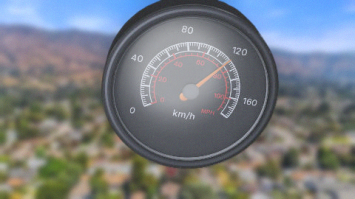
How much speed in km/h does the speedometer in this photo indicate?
120 km/h
